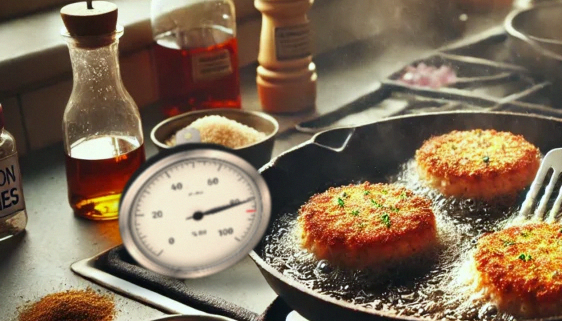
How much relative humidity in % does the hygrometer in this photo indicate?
80 %
